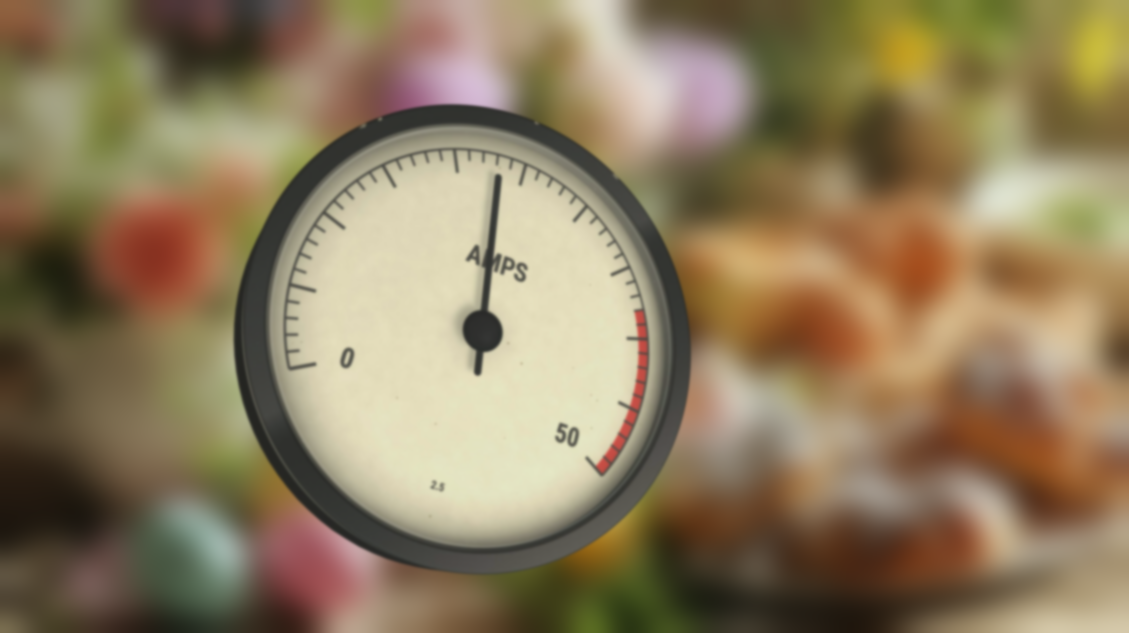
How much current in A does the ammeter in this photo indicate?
23 A
